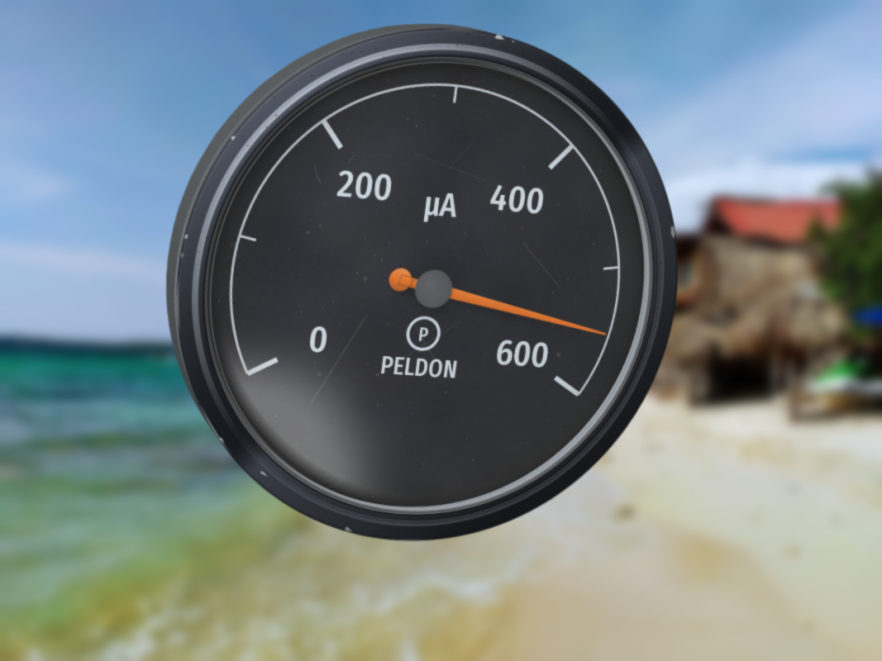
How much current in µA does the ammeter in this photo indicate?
550 µA
